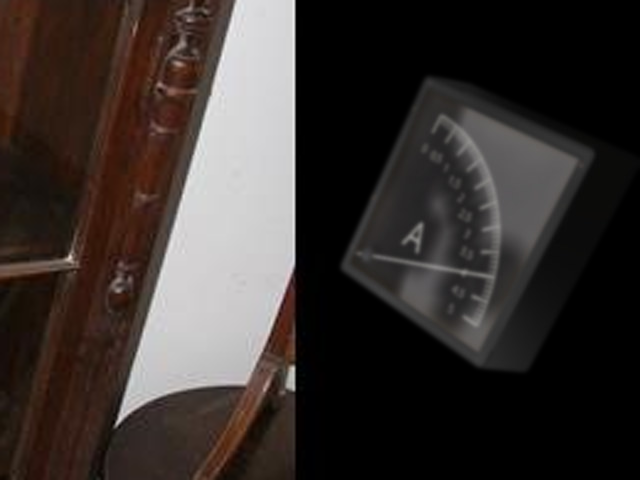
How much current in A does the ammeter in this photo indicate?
4 A
